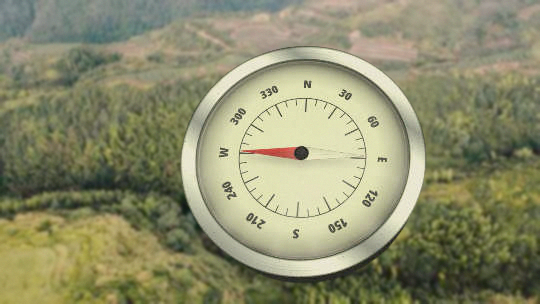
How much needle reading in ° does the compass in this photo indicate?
270 °
